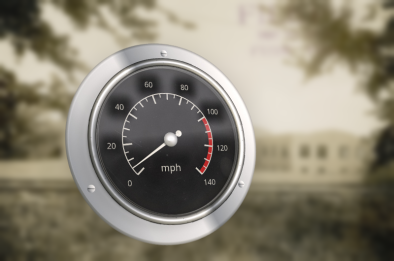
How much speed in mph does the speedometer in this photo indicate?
5 mph
